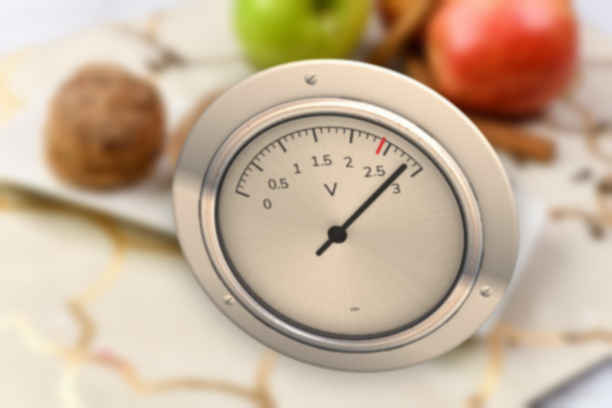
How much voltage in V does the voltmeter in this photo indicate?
2.8 V
